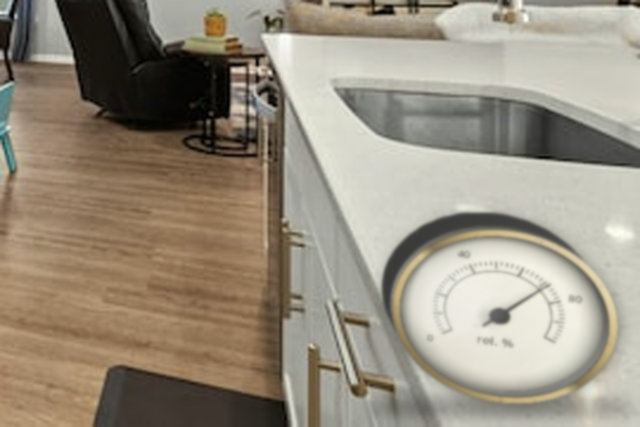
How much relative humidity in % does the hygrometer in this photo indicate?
70 %
